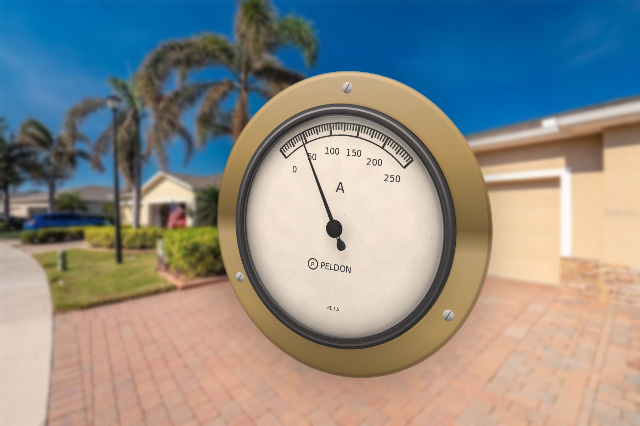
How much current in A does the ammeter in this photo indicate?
50 A
